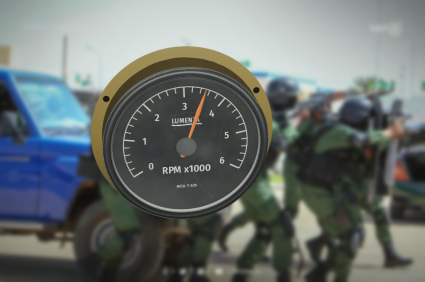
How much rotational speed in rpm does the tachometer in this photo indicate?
3500 rpm
